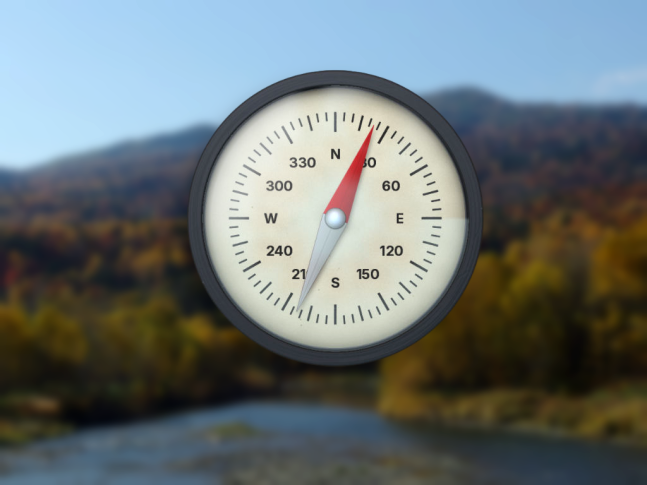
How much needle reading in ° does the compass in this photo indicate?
22.5 °
